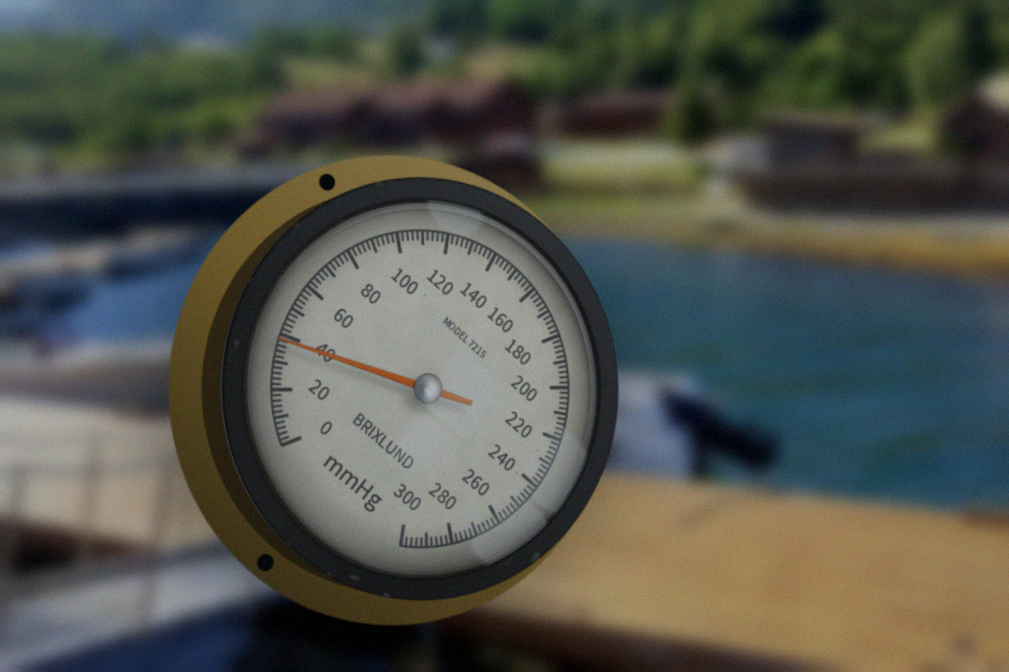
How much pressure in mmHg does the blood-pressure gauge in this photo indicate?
38 mmHg
